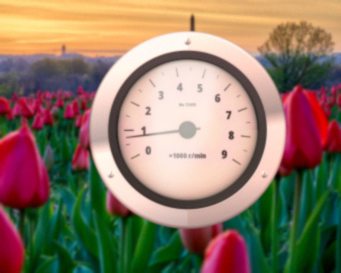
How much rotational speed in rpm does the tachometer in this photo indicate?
750 rpm
